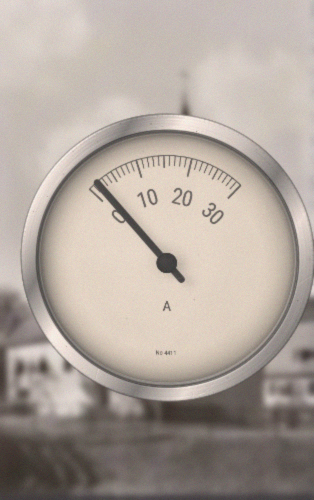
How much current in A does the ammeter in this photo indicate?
2 A
